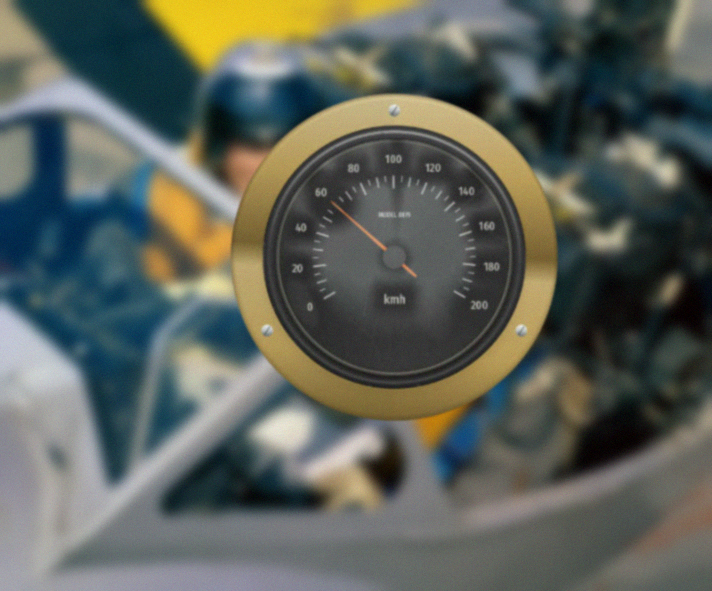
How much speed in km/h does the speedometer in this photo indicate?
60 km/h
